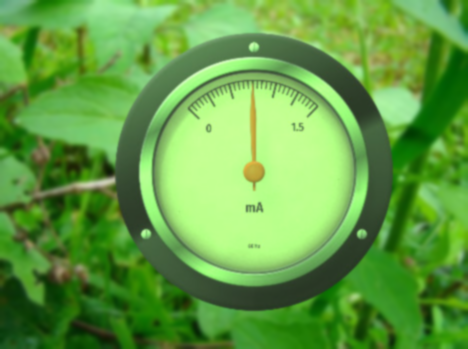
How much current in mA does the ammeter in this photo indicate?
0.75 mA
